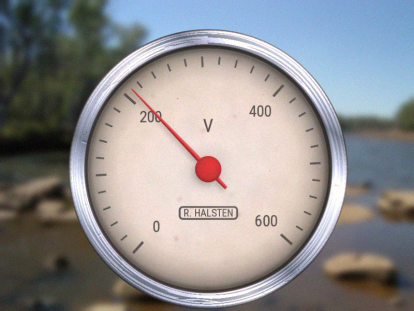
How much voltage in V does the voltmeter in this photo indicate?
210 V
